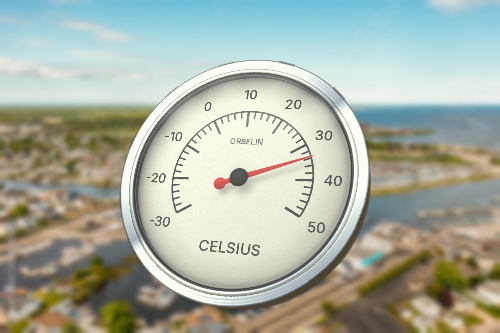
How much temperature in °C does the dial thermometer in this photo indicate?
34 °C
